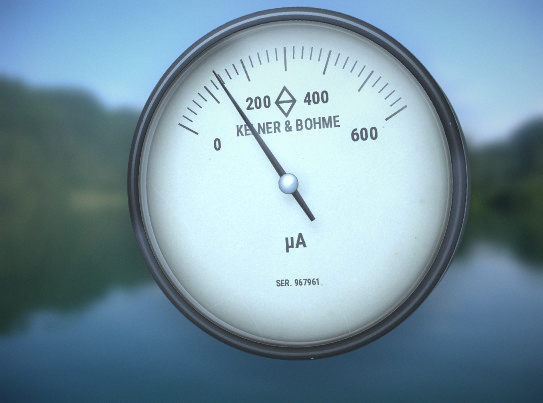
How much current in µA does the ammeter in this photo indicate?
140 µA
